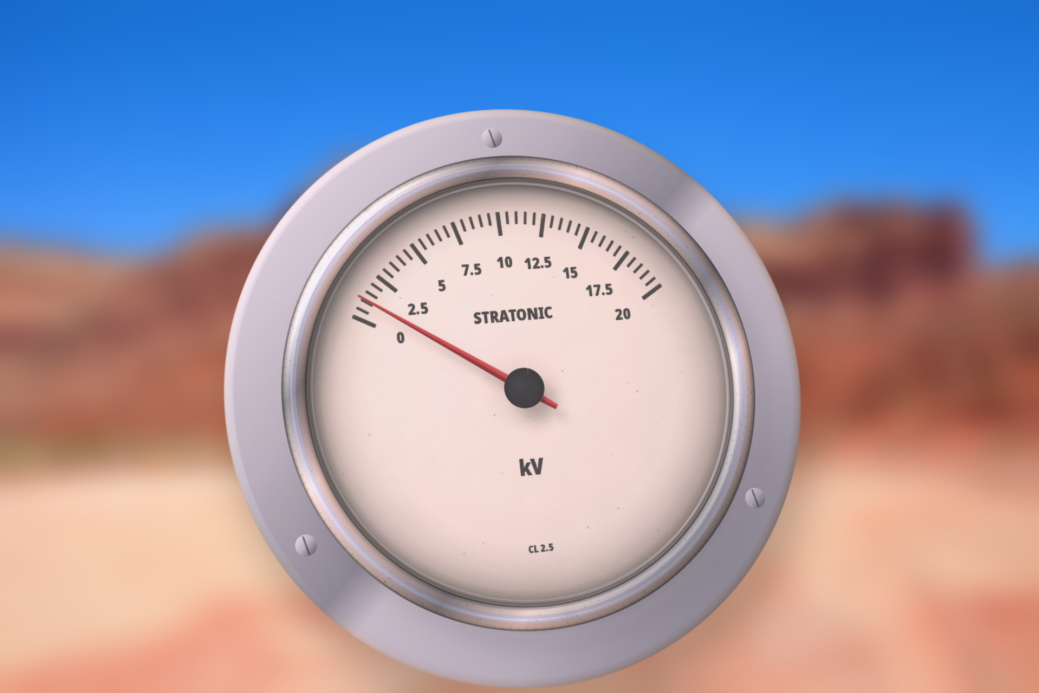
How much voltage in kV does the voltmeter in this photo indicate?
1 kV
